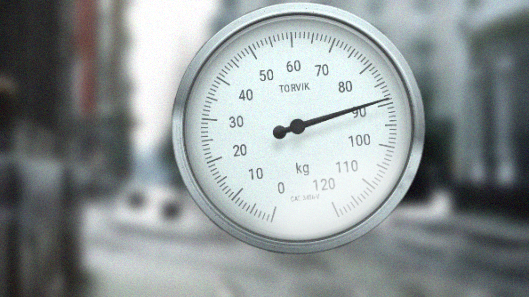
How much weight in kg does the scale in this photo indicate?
89 kg
